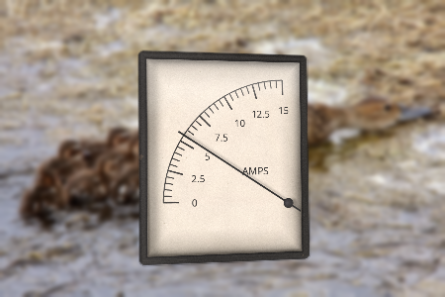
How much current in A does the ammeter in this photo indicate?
5.5 A
